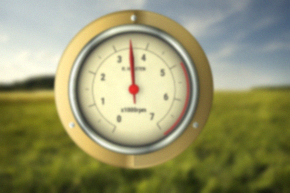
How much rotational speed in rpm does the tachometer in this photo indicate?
3500 rpm
